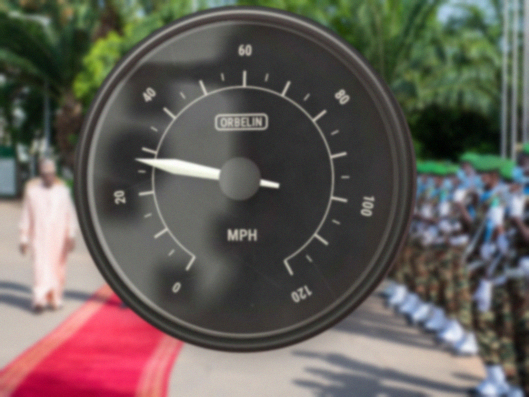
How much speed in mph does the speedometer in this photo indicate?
27.5 mph
